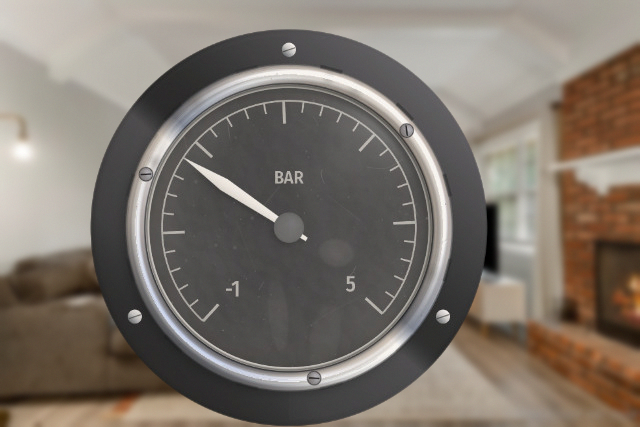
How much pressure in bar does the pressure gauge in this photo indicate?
0.8 bar
